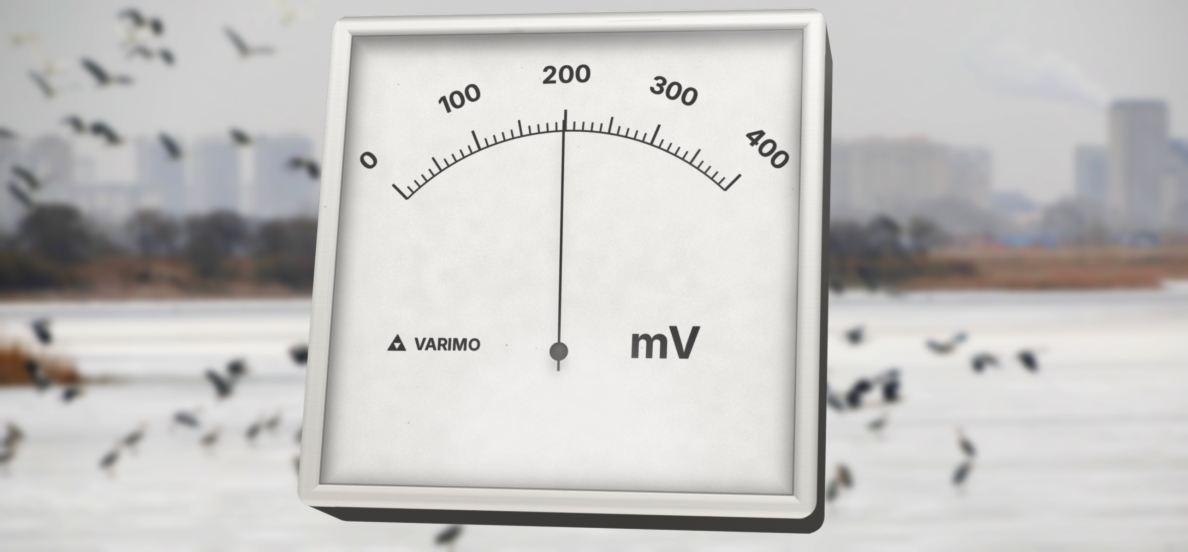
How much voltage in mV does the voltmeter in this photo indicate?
200 mV
